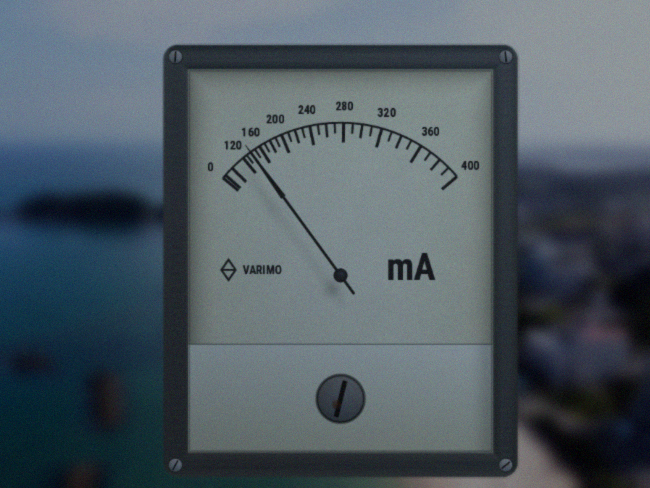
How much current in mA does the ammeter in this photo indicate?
140 mA
